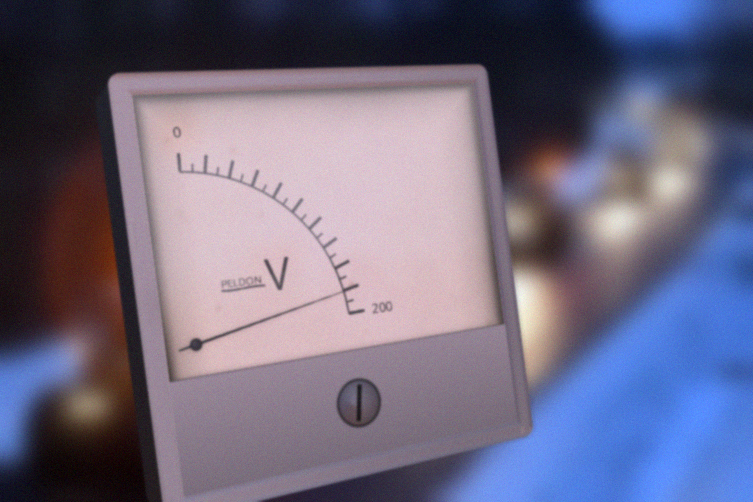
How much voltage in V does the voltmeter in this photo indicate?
180 V
